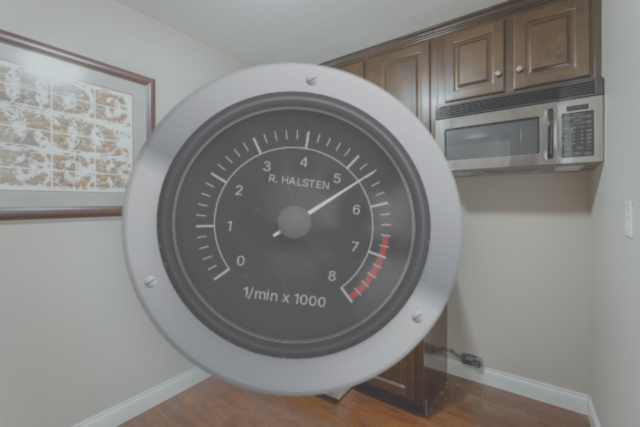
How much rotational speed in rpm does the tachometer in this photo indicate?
5400 rpm
